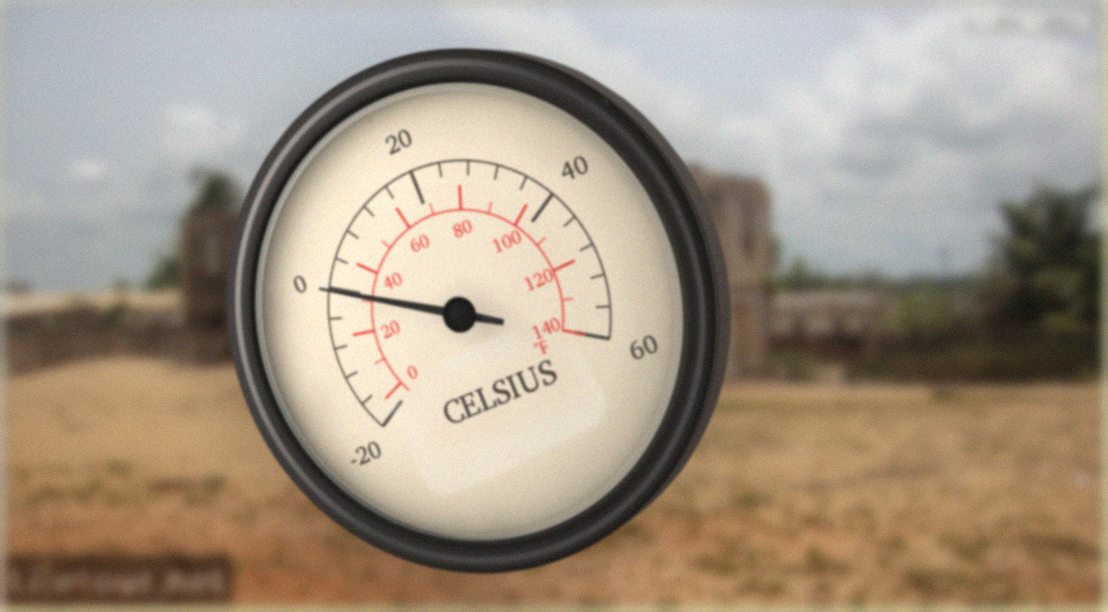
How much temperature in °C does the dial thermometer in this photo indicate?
0 °C
